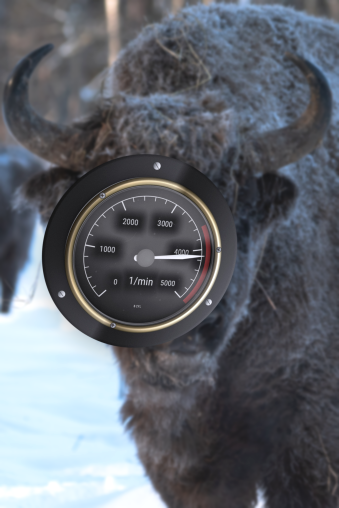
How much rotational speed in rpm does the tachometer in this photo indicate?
4100 rpm
